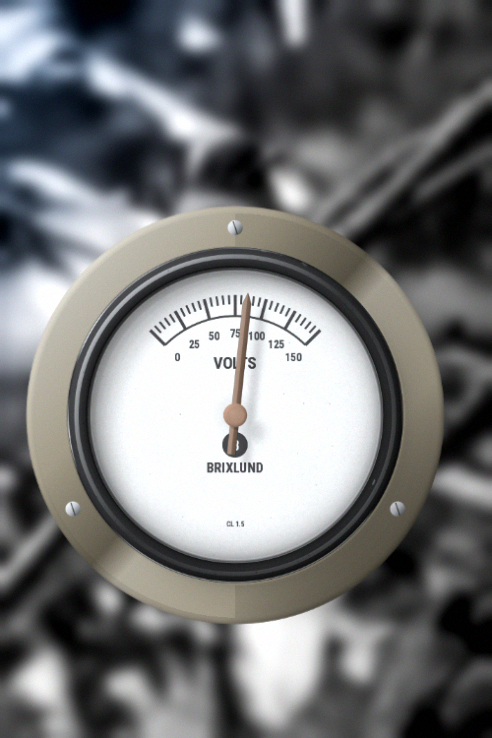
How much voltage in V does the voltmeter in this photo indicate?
85 V
